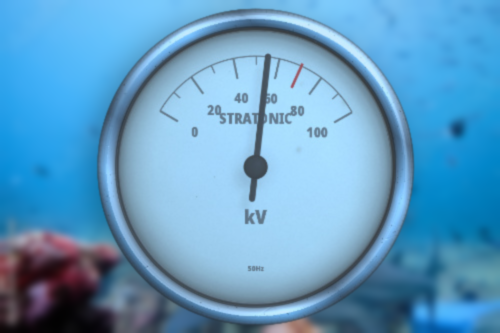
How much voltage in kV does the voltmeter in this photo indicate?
55 kV
